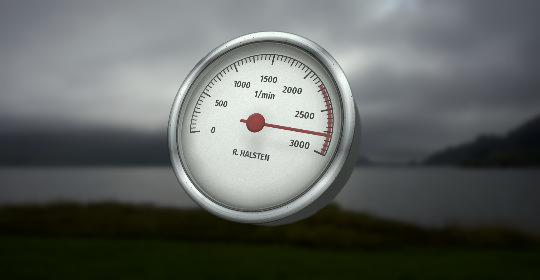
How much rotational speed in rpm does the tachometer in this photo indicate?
2800 rpm
